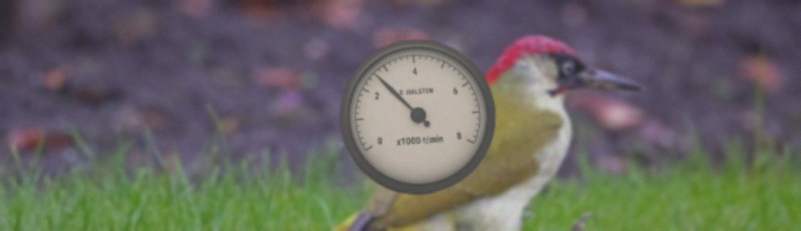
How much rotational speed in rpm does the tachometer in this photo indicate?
2600 rpm
